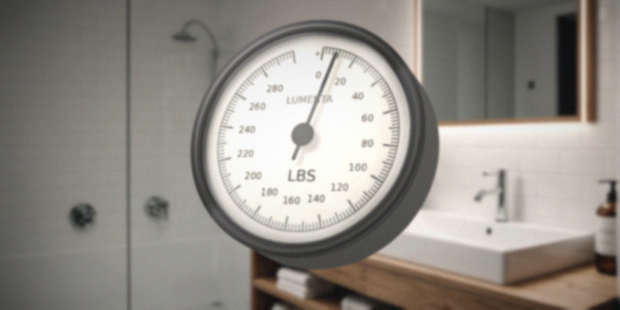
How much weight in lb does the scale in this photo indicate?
10 lb
